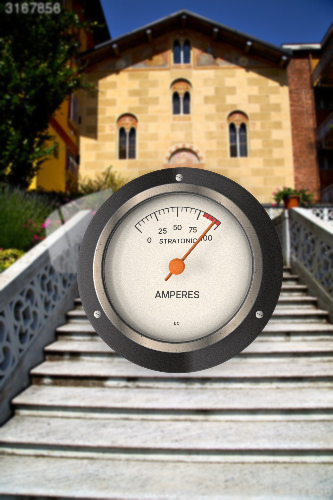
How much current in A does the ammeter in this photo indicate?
95 A
